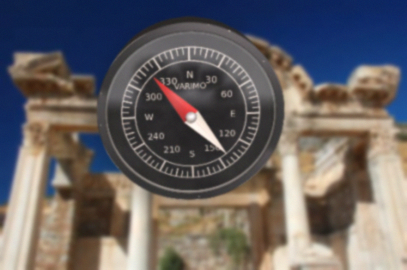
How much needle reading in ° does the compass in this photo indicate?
320 °
